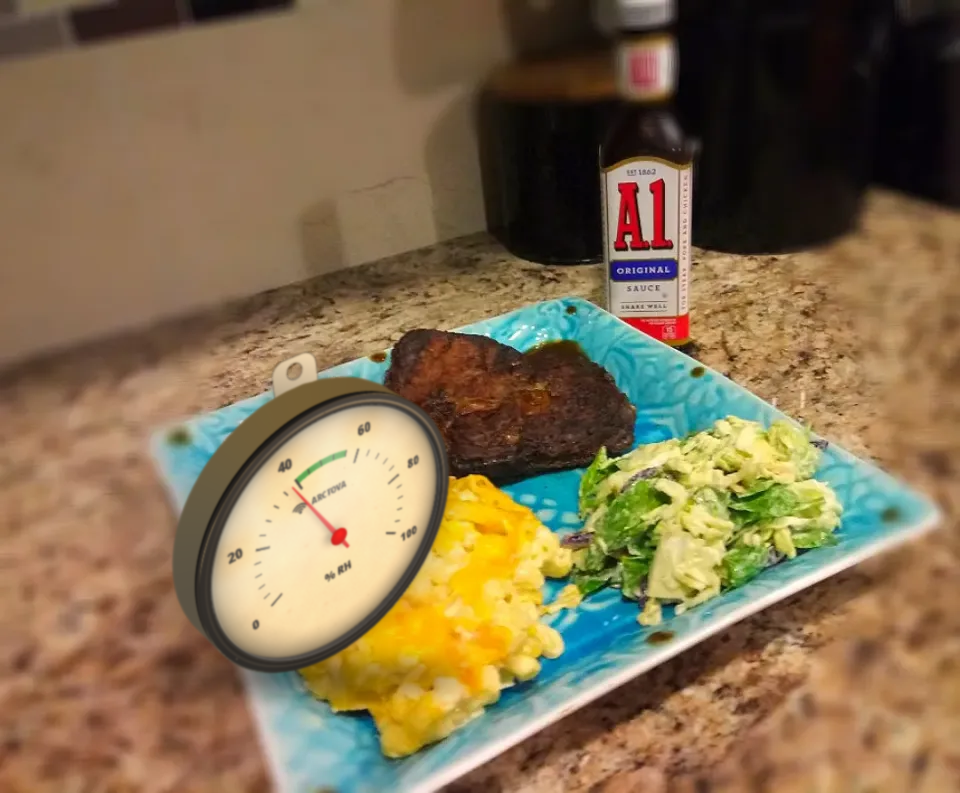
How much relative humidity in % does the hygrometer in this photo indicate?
38 %
